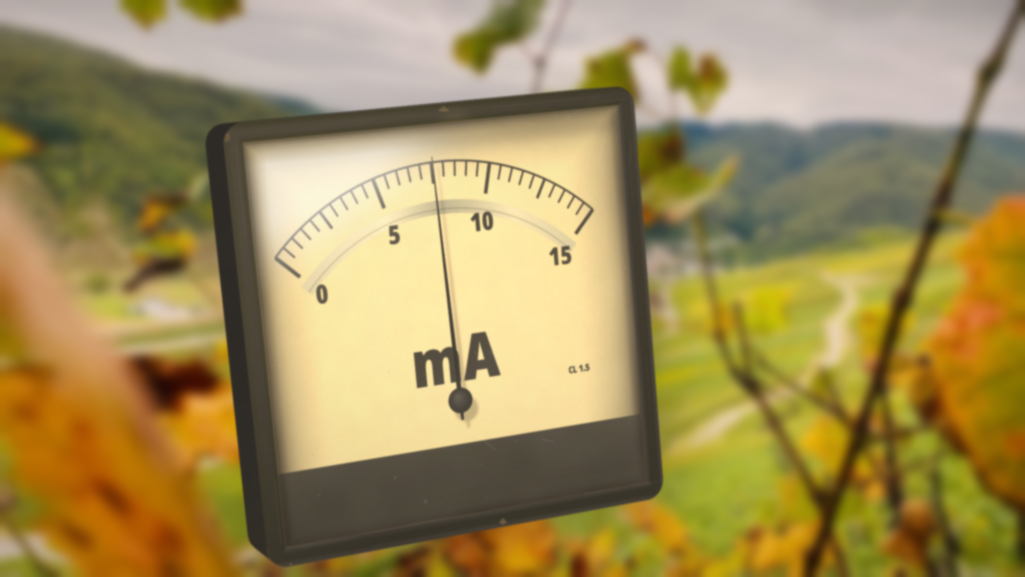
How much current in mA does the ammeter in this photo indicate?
7.5 mA
